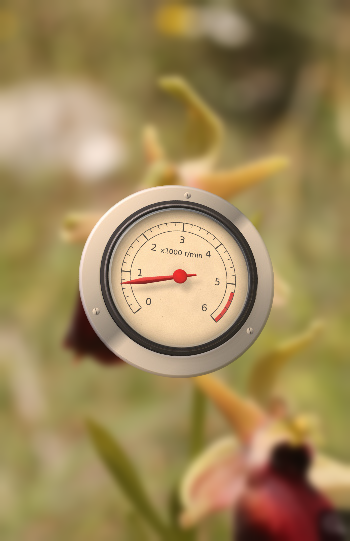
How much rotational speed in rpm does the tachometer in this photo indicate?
700 rpm
